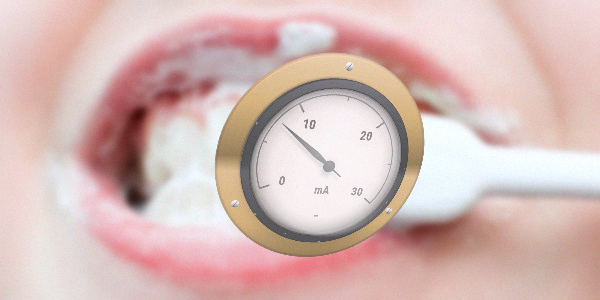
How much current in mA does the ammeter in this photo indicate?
7.5 mA
